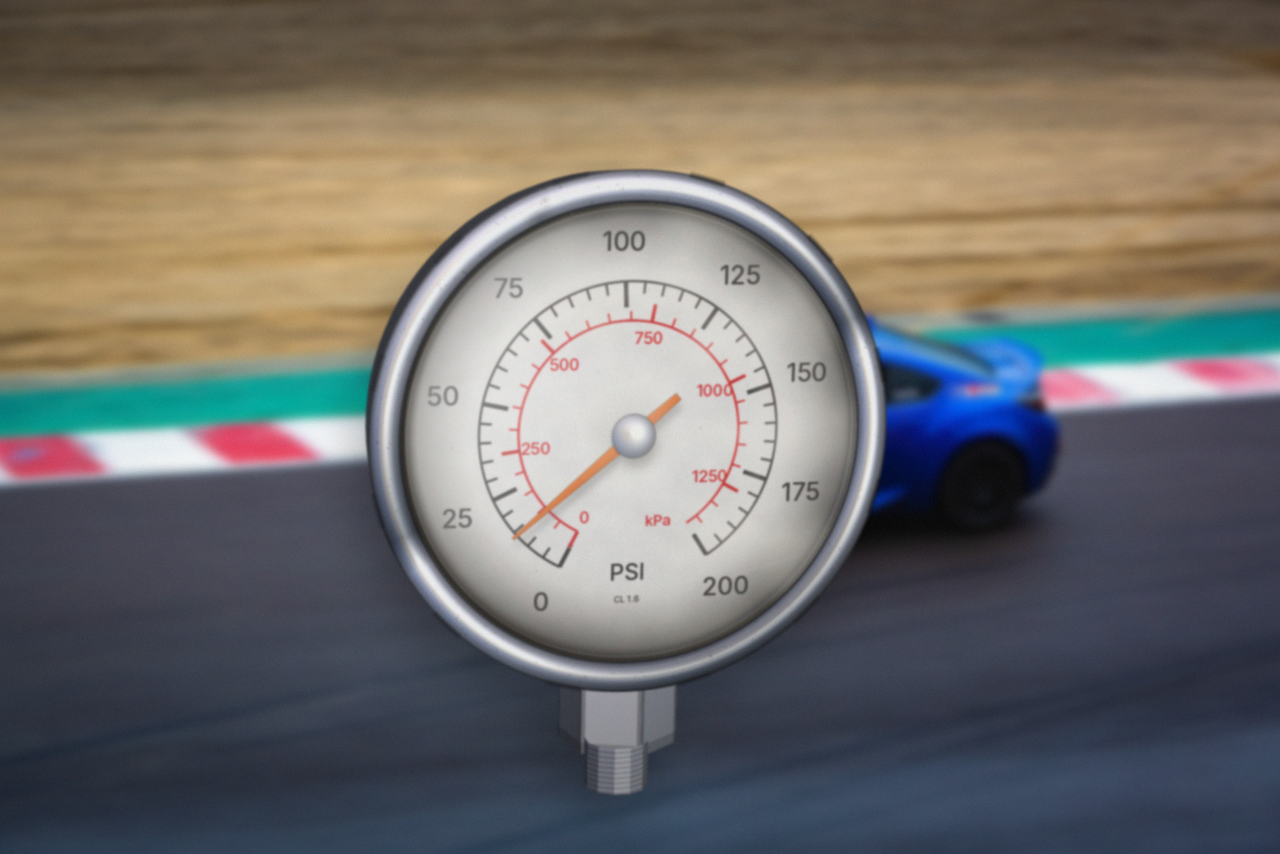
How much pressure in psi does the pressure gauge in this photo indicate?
15 psi
